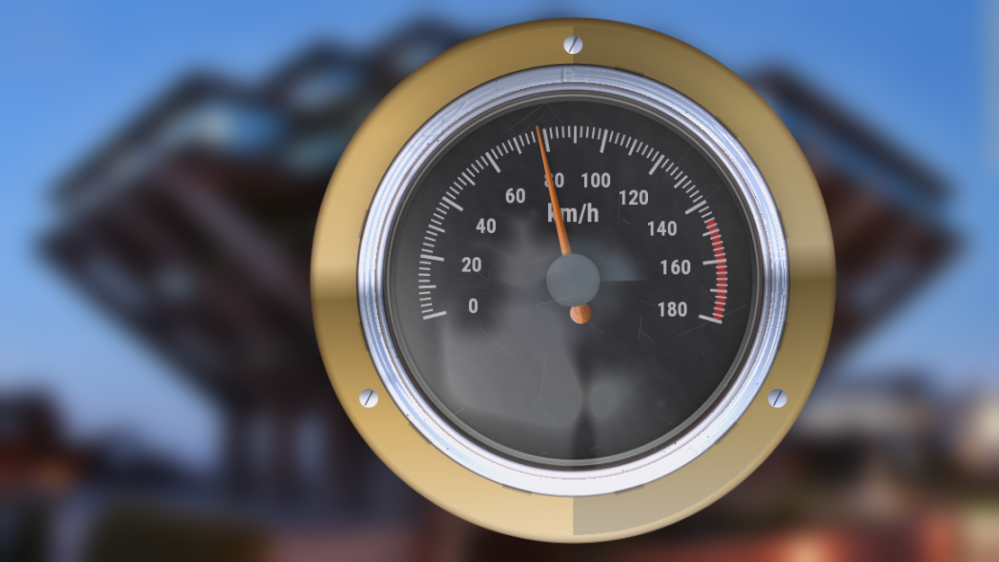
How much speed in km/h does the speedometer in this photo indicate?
78 km/h
